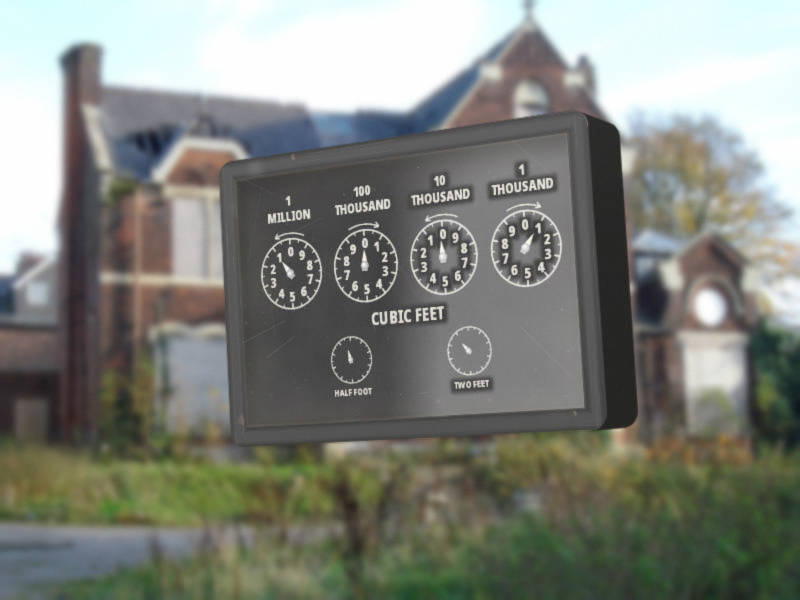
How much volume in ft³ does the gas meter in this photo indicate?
100100 ft³
